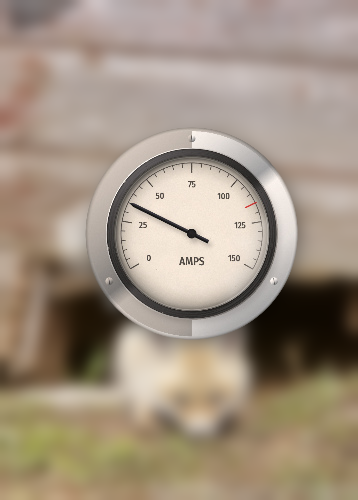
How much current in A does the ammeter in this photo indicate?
35 A
